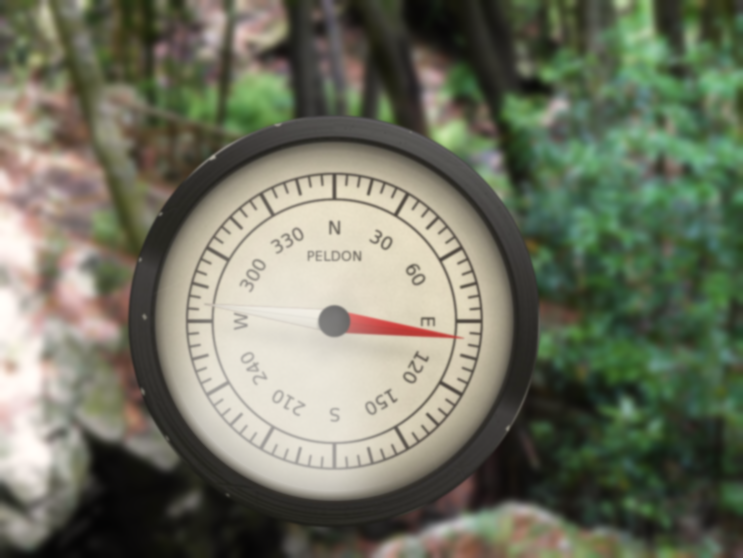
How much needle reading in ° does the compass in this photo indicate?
97.5 °
